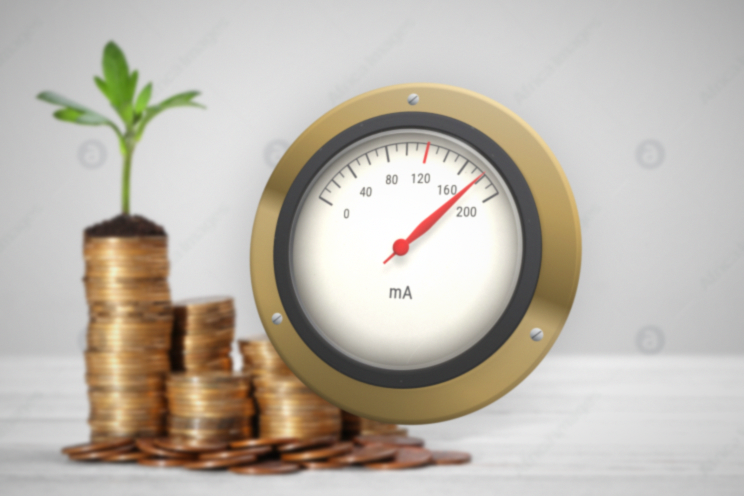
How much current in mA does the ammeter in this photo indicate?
180 mA
